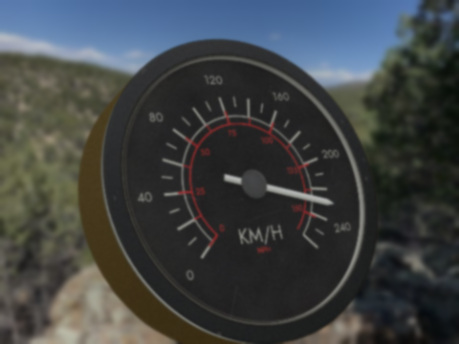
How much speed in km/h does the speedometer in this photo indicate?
230 km/h
